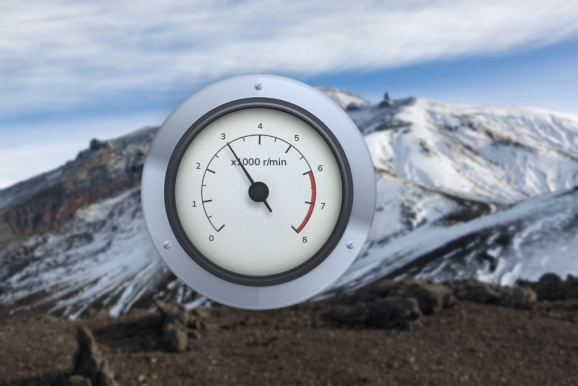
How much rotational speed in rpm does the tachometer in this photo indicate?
3000 rpm
